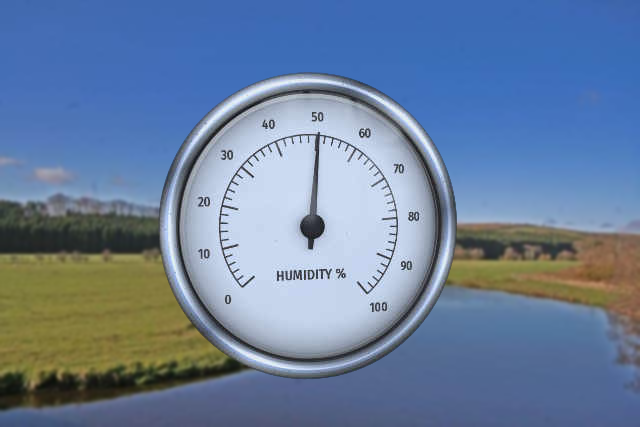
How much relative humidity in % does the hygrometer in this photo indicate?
50 %
